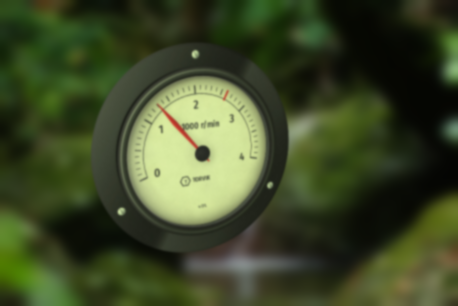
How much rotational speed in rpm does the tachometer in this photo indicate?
1300 rpm
